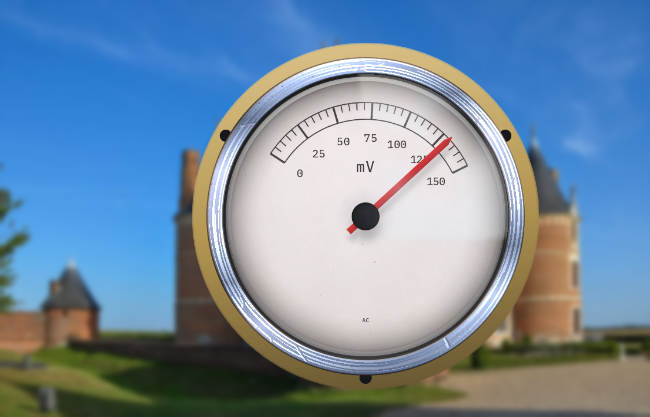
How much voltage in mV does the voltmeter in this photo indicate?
130 mV
